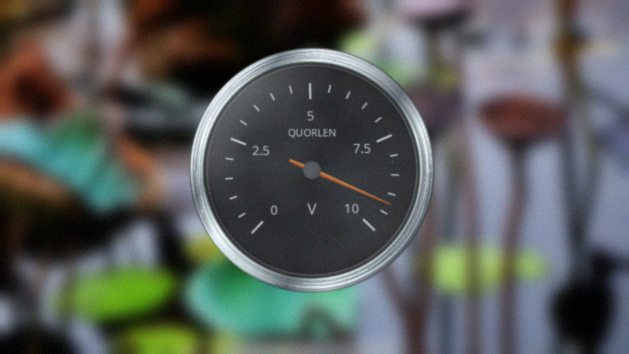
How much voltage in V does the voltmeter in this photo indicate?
9.25 V
